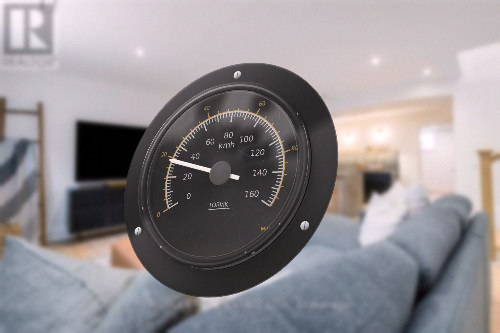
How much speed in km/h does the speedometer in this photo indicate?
30 km/h
